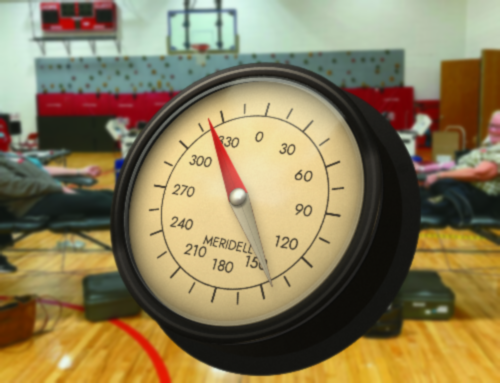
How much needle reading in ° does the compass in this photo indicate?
322.5 °
